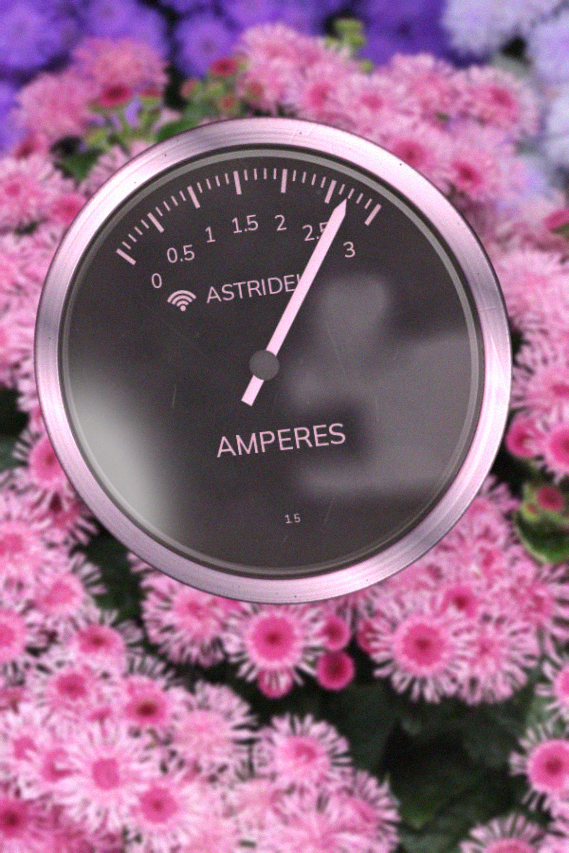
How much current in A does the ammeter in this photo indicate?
2.7 A
